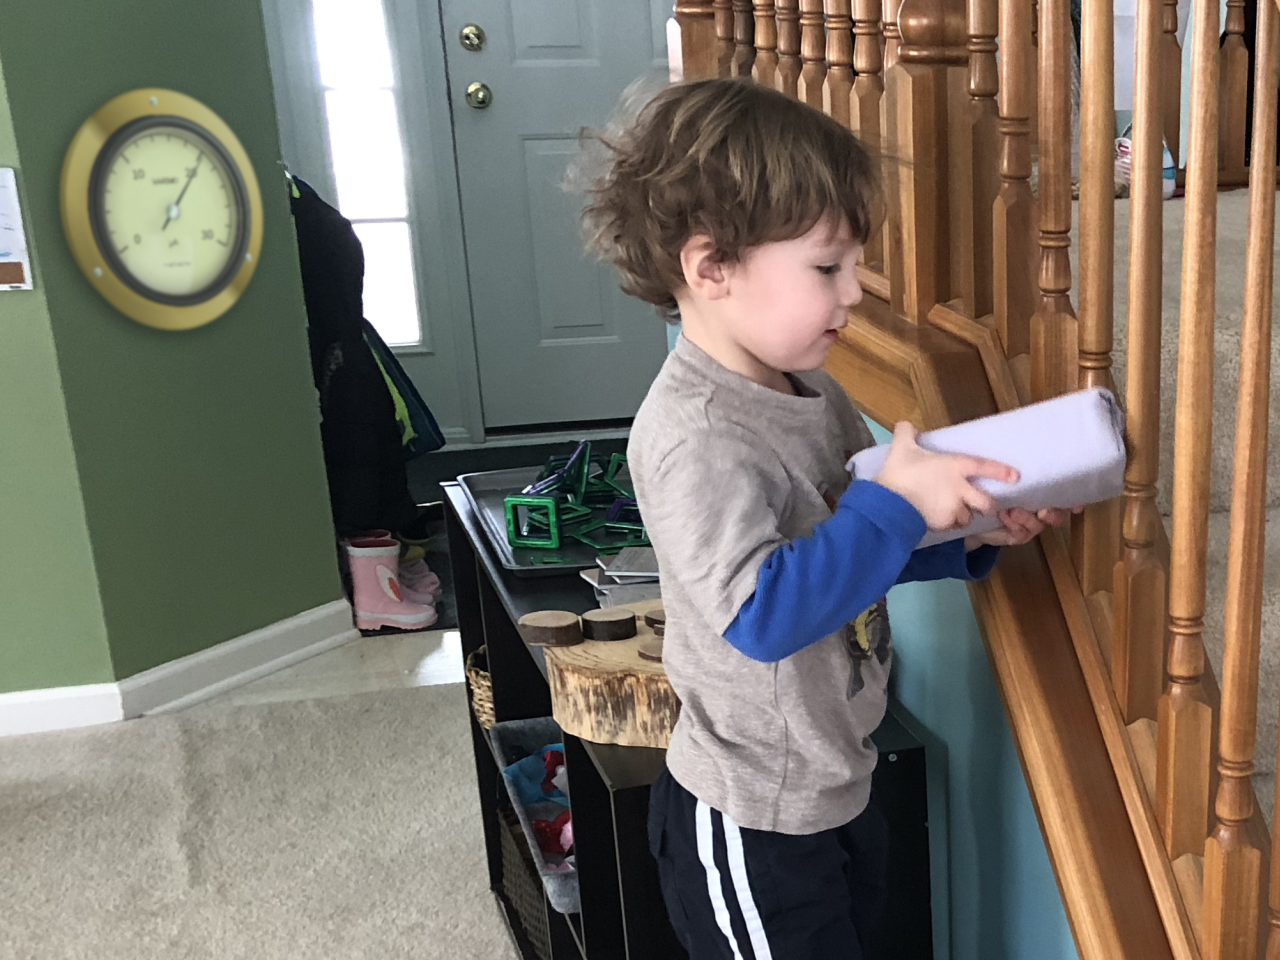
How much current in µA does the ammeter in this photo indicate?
20 µA
